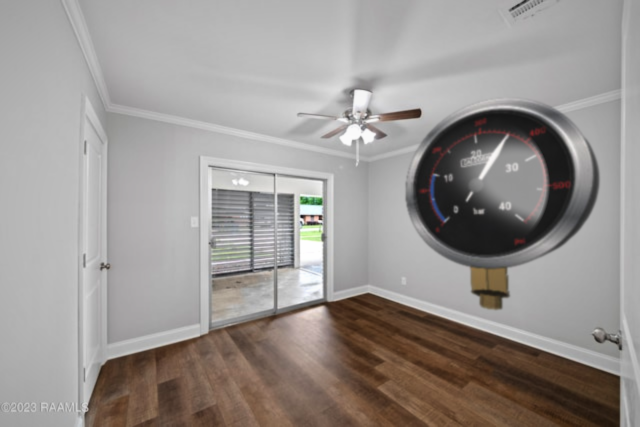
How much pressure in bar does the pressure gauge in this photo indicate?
25 bar
